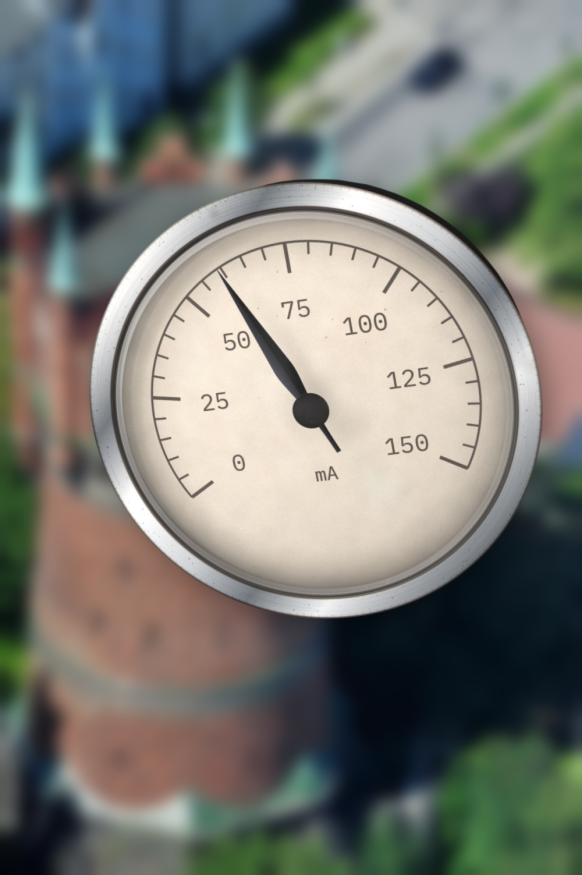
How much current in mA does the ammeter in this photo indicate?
60 mA
